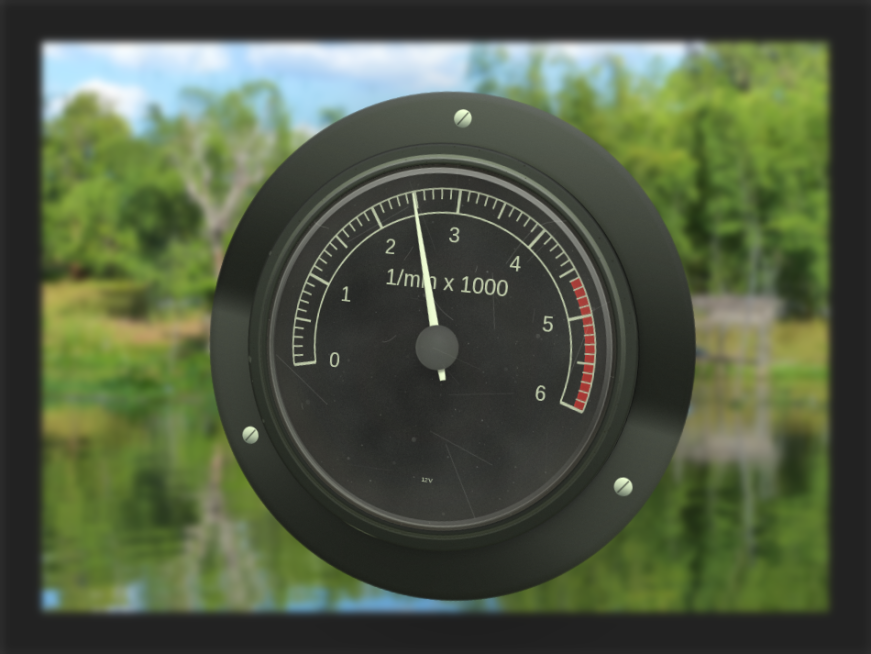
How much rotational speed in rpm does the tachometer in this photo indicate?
2500 rpm
